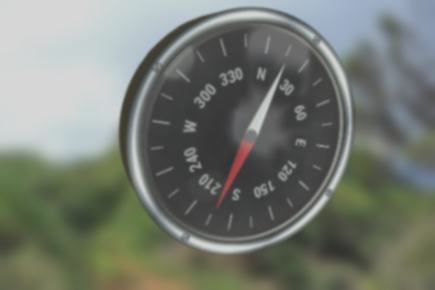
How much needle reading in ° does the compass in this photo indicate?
195 °
